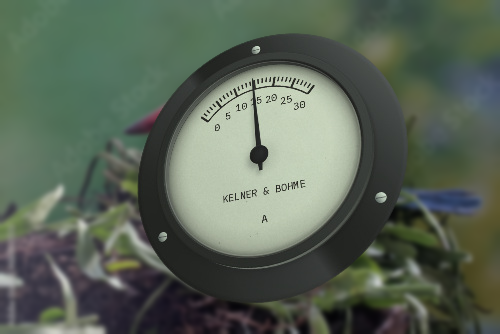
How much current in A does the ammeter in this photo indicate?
15 A
